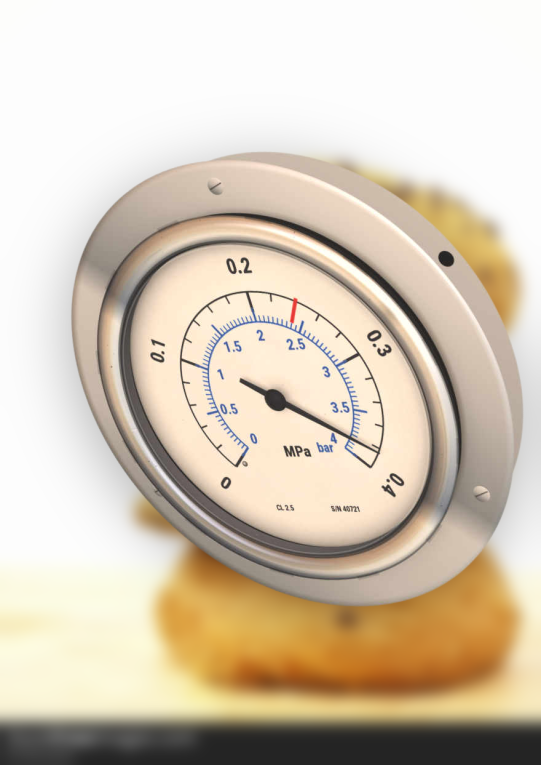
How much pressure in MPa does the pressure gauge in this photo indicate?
0.38 MPa
